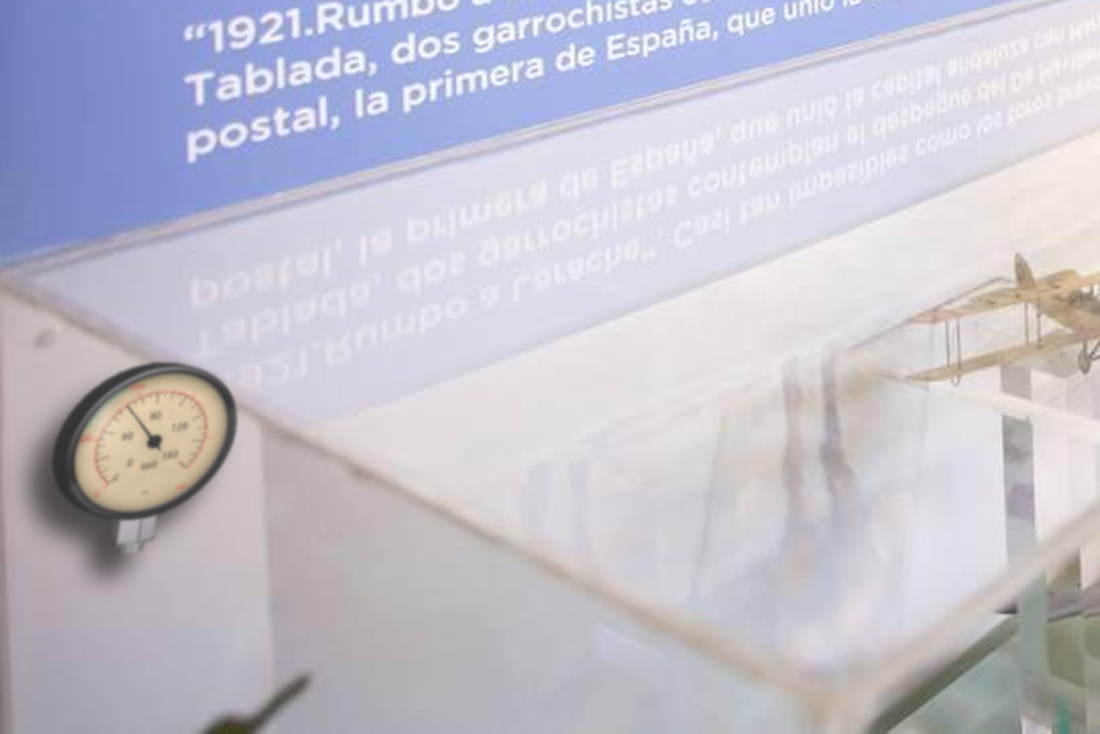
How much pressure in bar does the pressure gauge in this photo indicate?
60 bar
